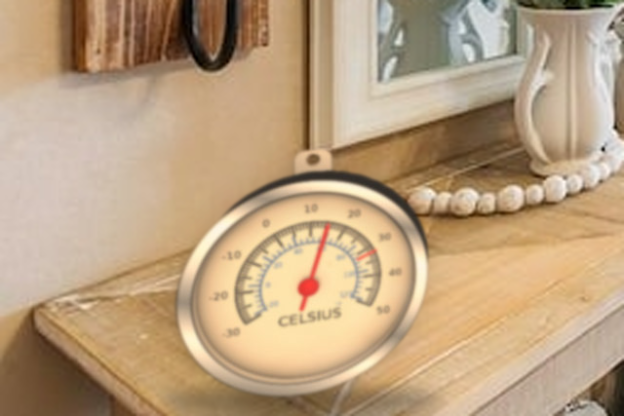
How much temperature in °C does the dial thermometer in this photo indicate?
15 °C
